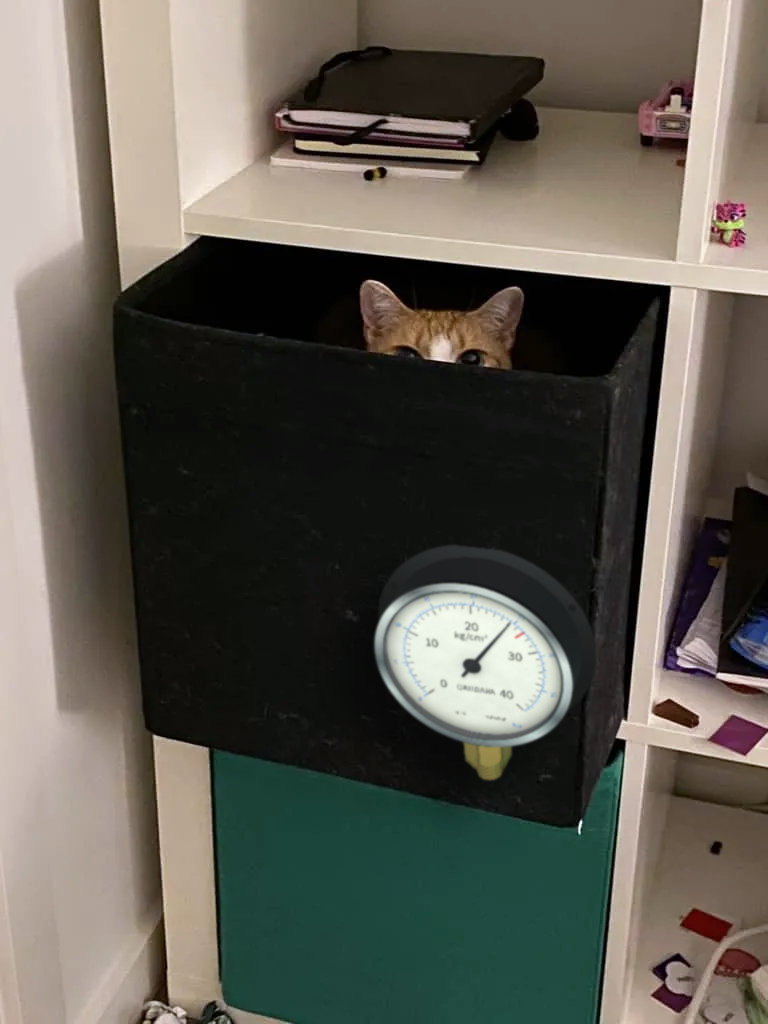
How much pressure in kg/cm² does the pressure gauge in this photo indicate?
25 kg/cm²
